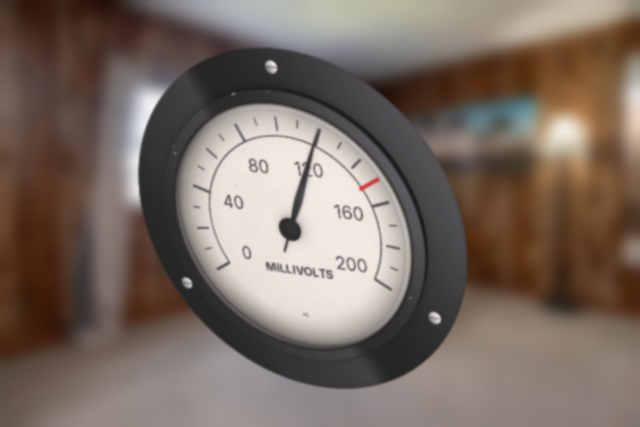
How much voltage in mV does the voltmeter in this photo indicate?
120 mV
